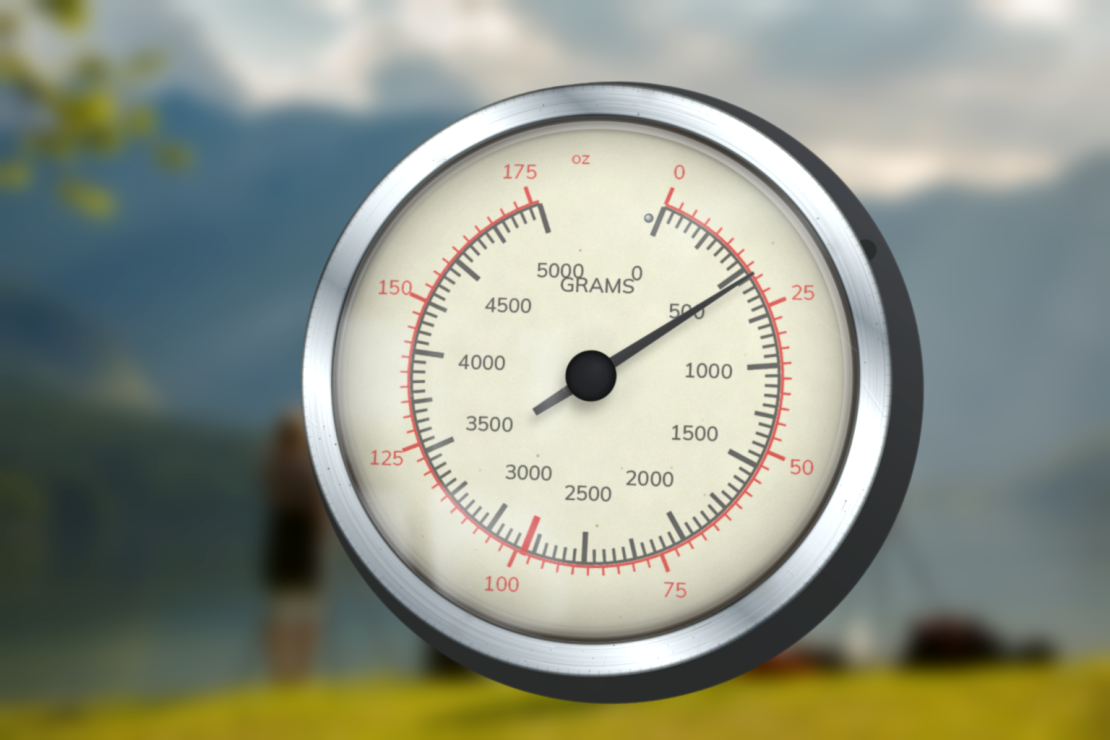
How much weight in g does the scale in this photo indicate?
550 g
